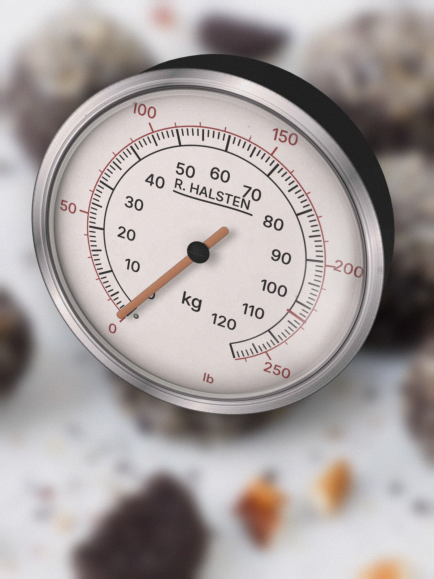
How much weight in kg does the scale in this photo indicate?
1 kg
